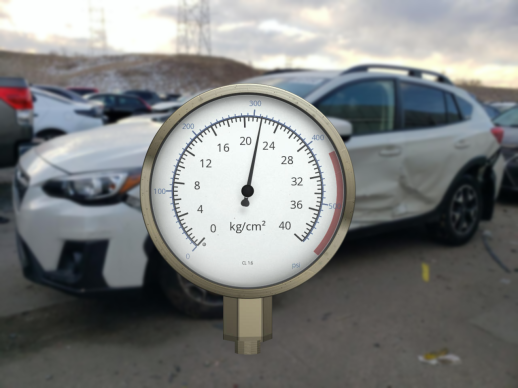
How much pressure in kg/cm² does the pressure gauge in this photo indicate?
22 kg/cm²
